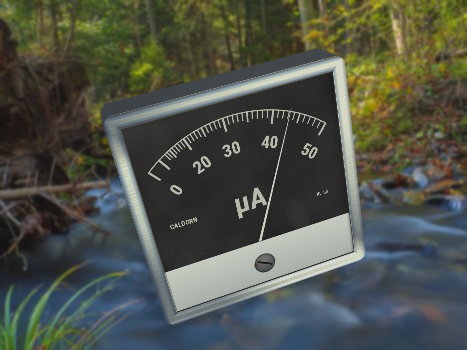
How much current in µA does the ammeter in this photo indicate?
43 µA
